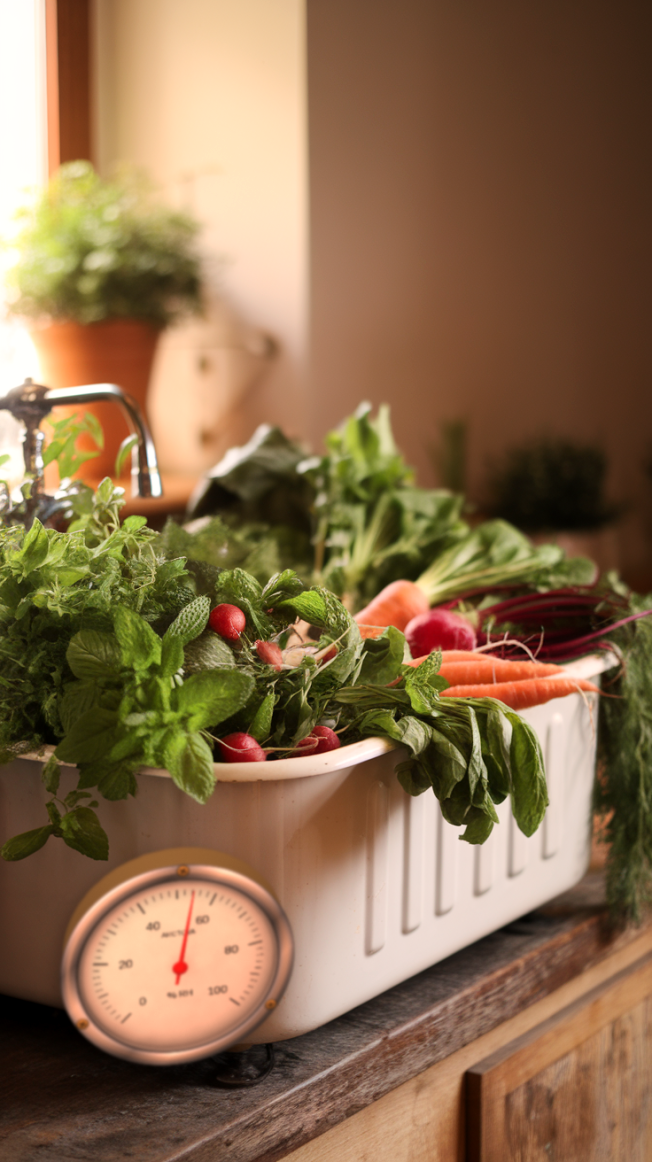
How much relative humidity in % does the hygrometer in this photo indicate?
54 %
